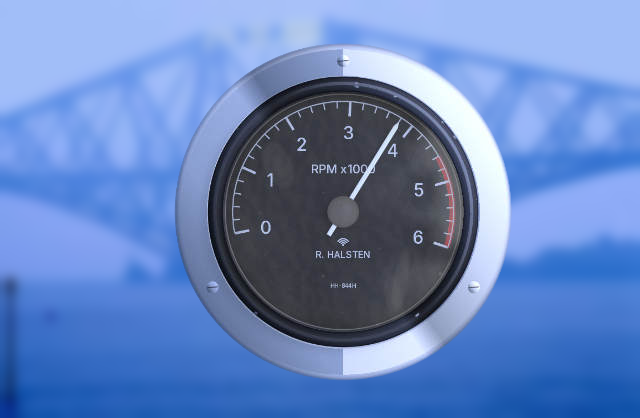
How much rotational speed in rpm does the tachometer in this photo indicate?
3800 rpm
